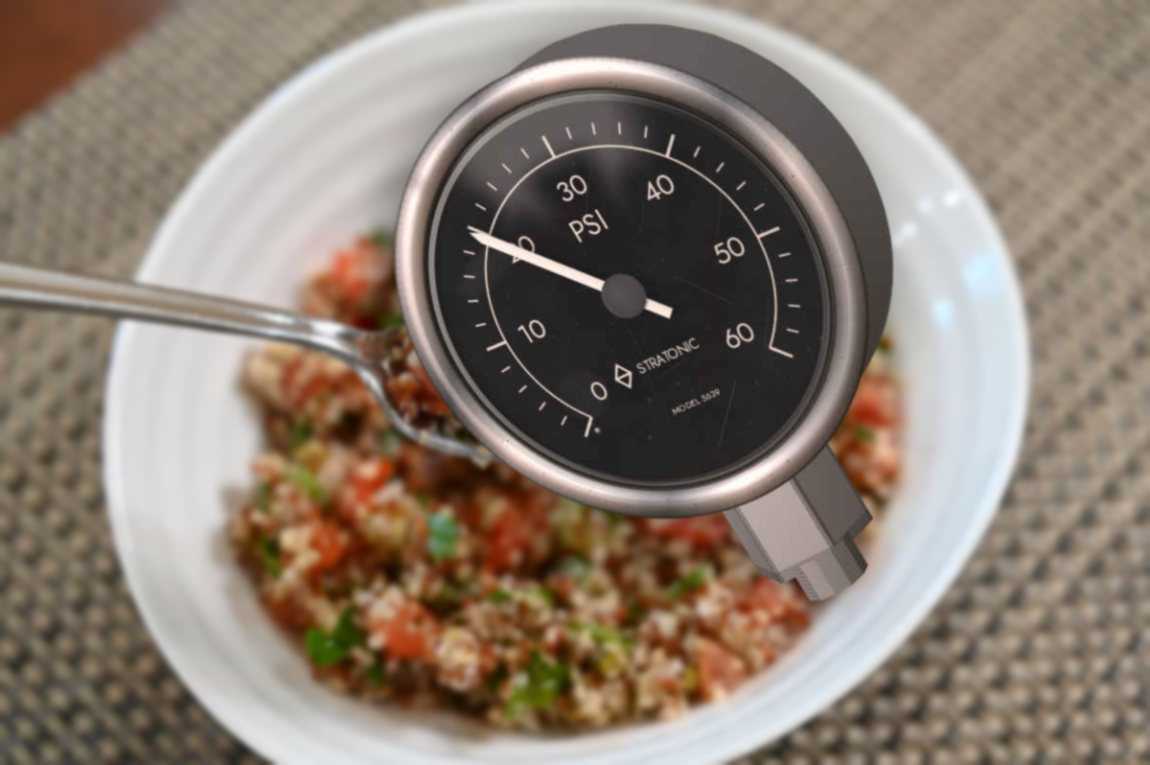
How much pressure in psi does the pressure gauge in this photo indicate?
20 psi
